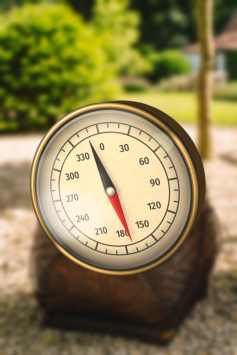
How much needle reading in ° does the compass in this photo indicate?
170 °
